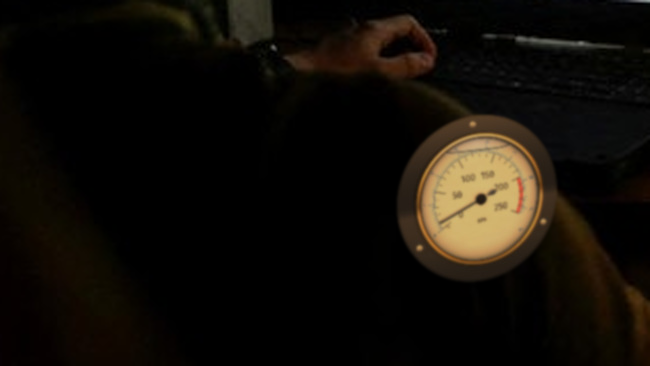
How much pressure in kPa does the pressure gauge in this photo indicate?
10 kPa
